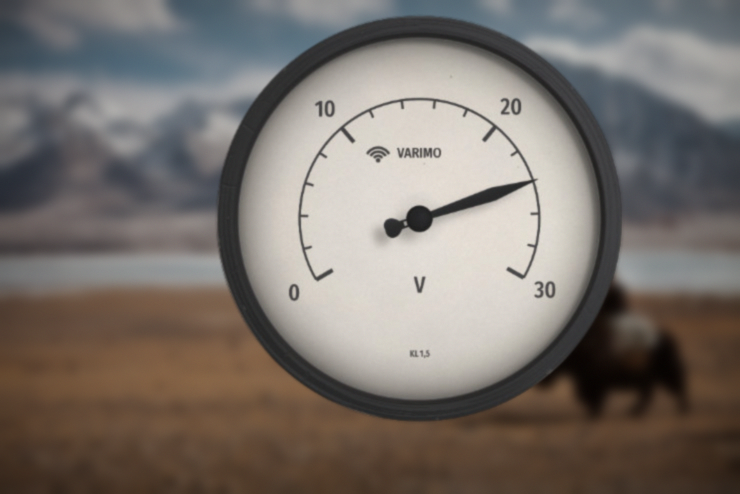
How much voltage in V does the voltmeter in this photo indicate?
24 V
